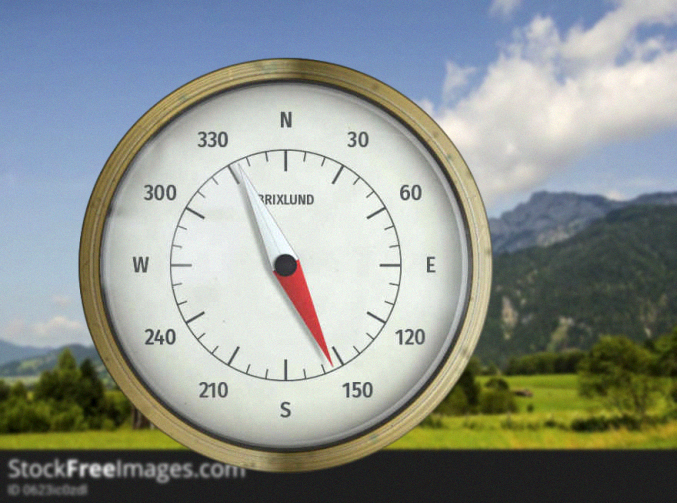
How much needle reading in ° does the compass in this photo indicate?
155 °
